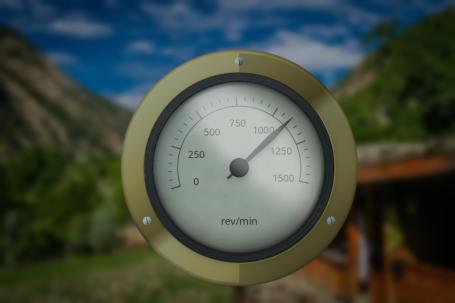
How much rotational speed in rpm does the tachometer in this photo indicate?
1100 rpm
